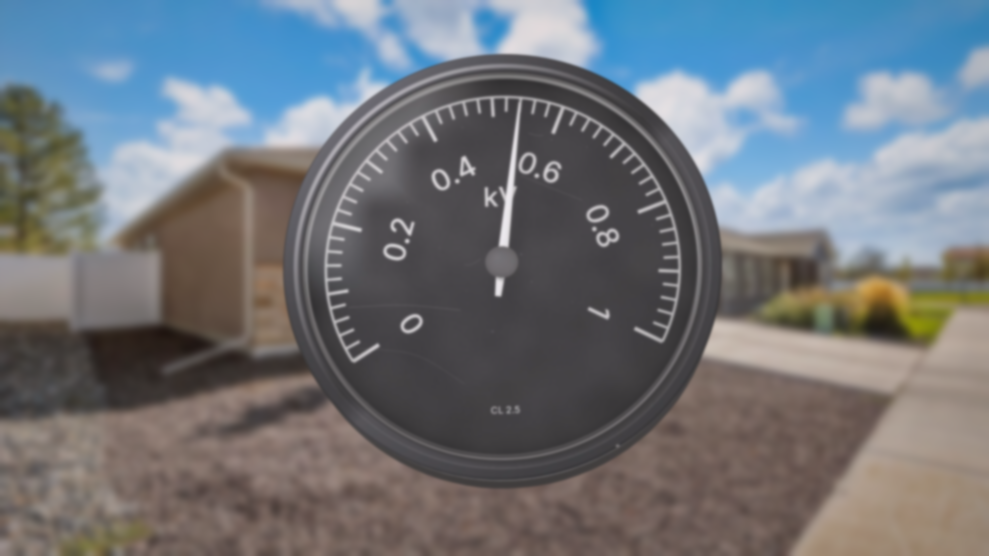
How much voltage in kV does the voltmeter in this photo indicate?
0.54 kV
